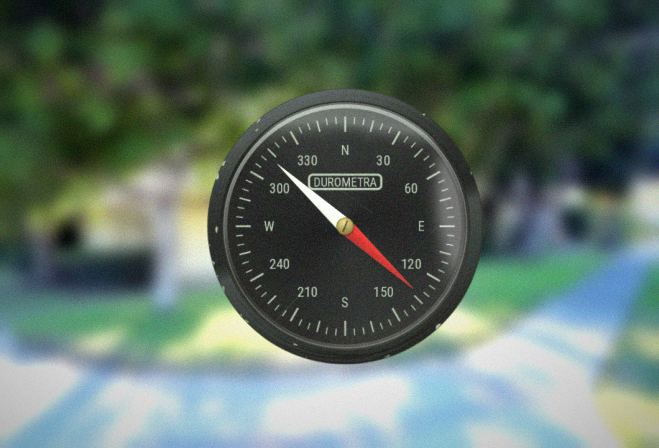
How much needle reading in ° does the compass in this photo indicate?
132.5 °
